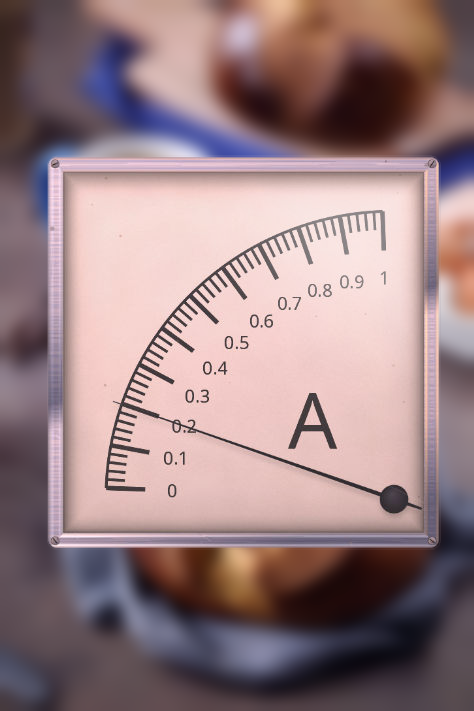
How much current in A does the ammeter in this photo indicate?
0.2 A
